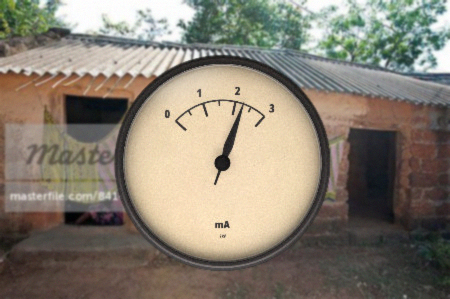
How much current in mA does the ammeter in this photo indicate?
2.25 mA
